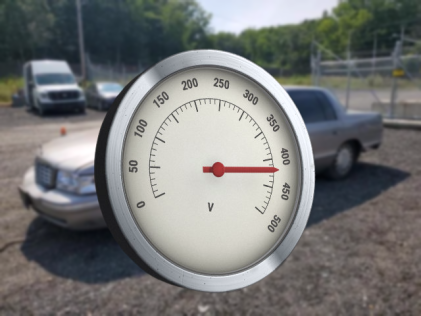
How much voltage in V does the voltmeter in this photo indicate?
420 V
